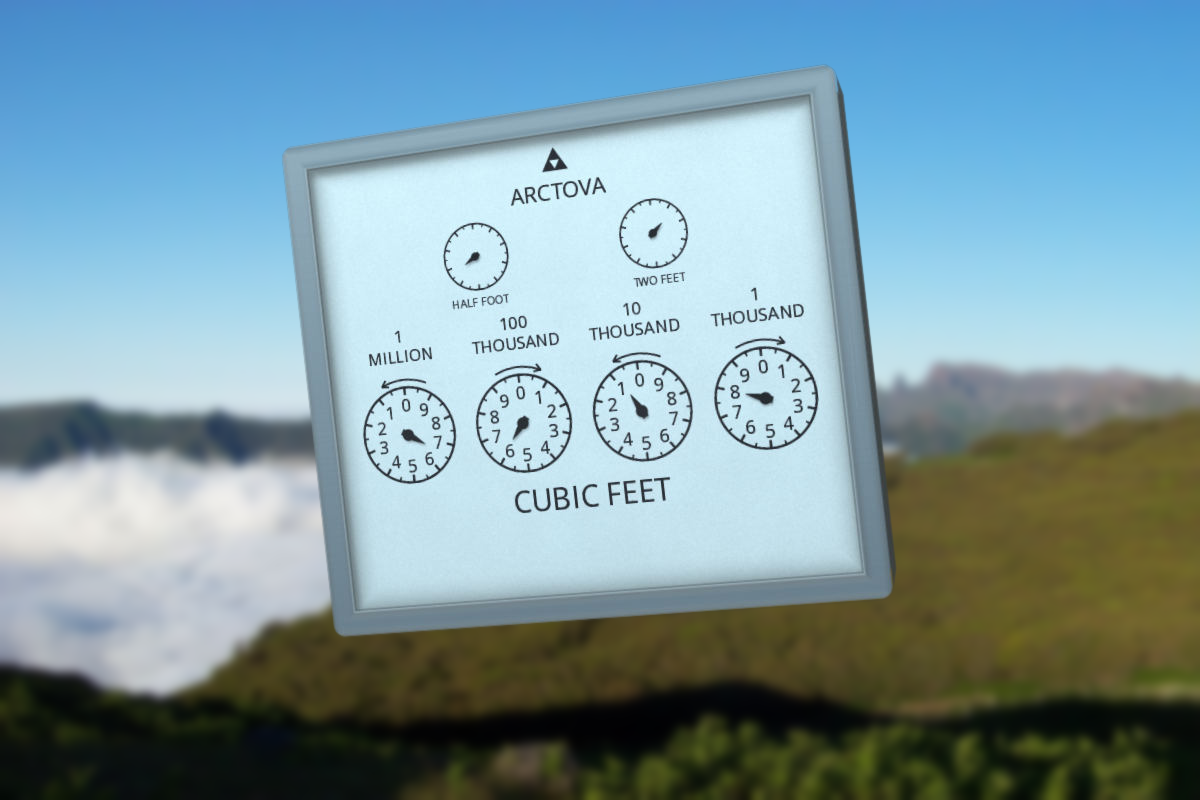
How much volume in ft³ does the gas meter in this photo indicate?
660800 ft³
